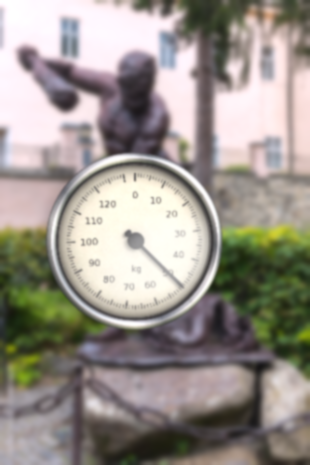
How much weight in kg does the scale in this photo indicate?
50 kg
